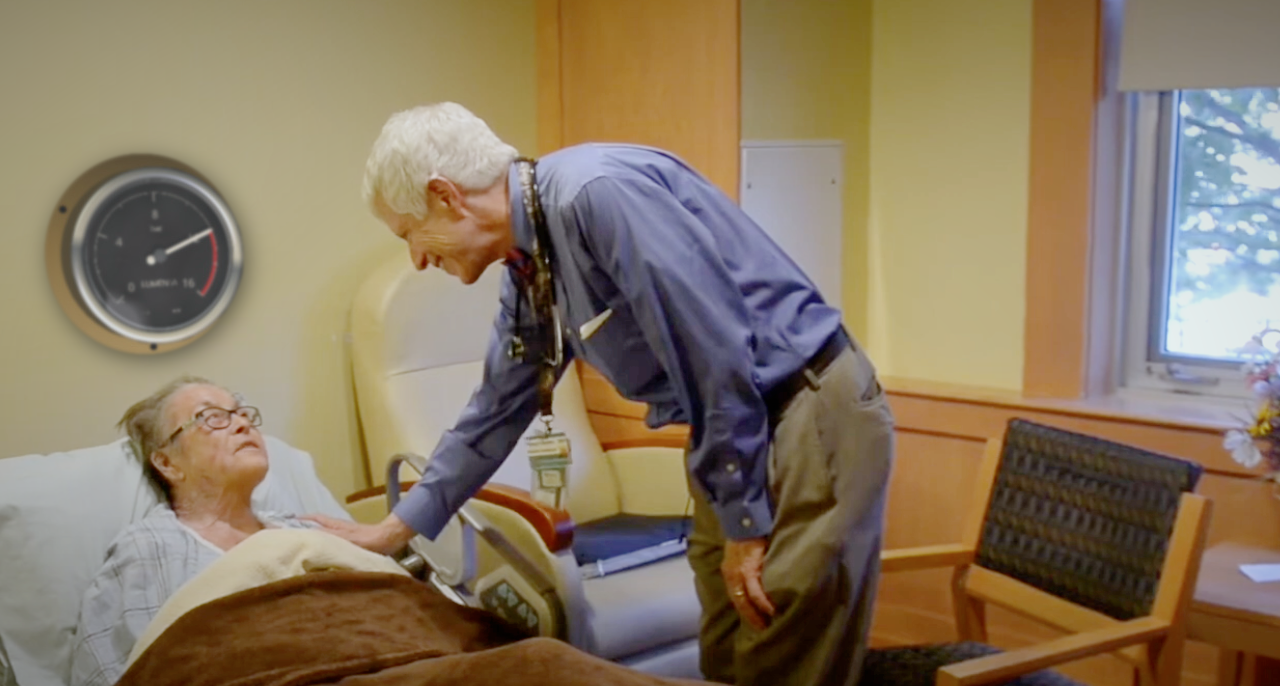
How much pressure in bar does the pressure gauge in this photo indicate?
12 bar
